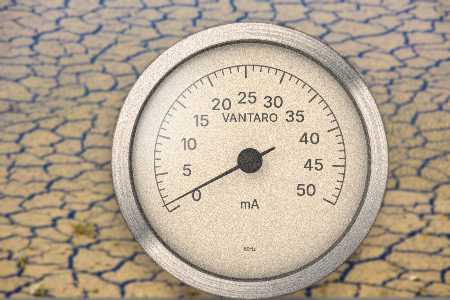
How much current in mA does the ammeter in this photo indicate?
1 mA
